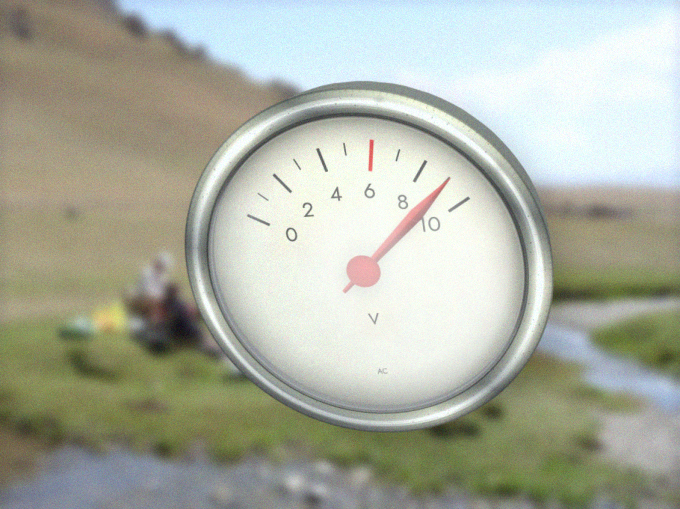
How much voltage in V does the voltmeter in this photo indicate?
9 V
